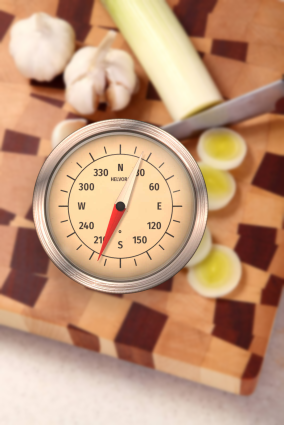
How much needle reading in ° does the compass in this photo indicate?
202.5 °
